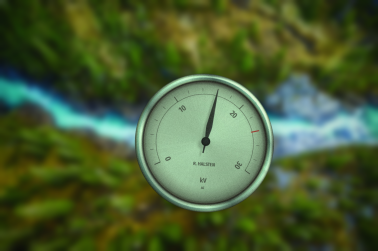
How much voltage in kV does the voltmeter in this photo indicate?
16 kV
